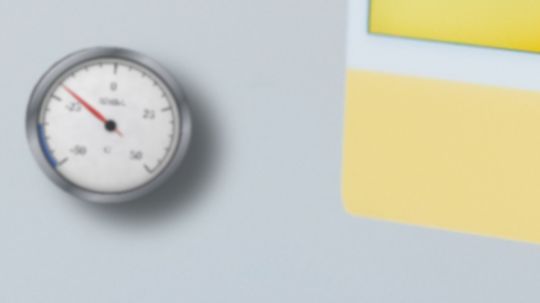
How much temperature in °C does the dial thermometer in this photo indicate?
-20 °C
